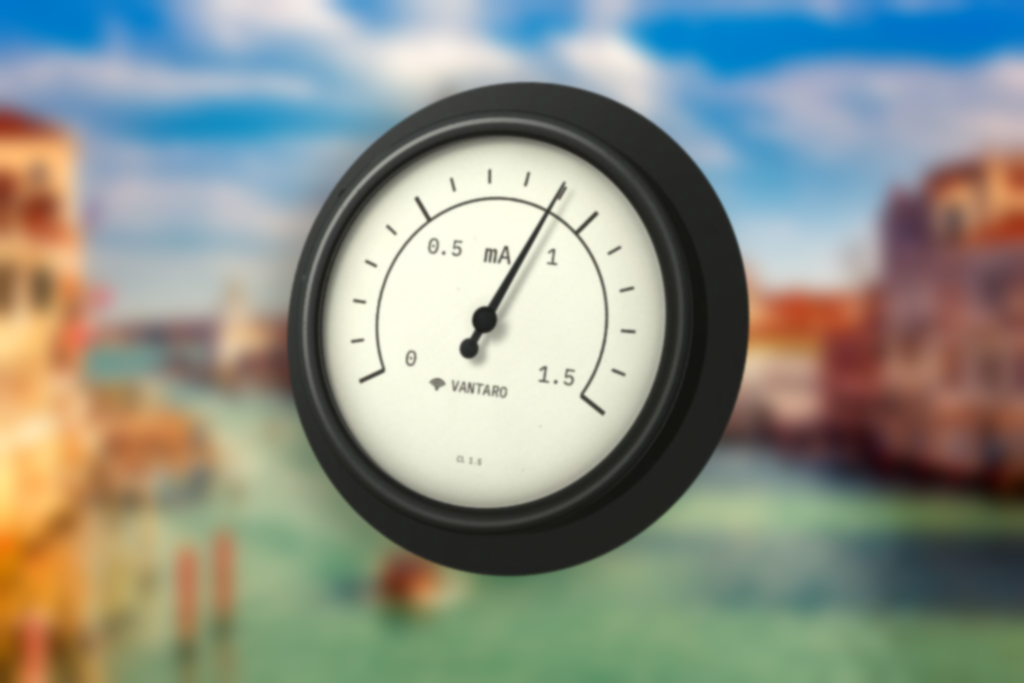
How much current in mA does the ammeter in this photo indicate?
0.9 mA
